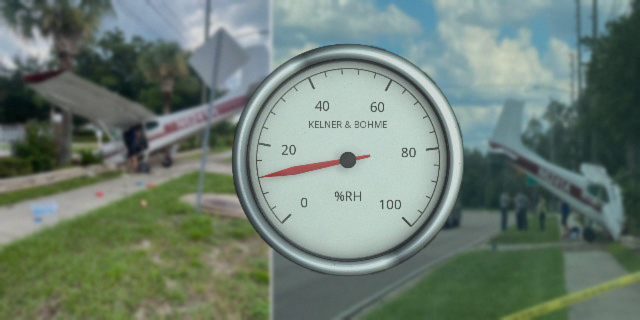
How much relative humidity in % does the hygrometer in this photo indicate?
12 %
